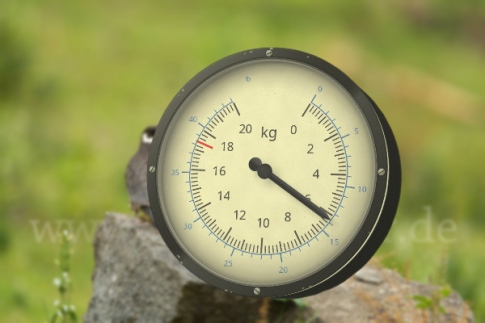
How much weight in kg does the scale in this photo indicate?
6.2 kg
